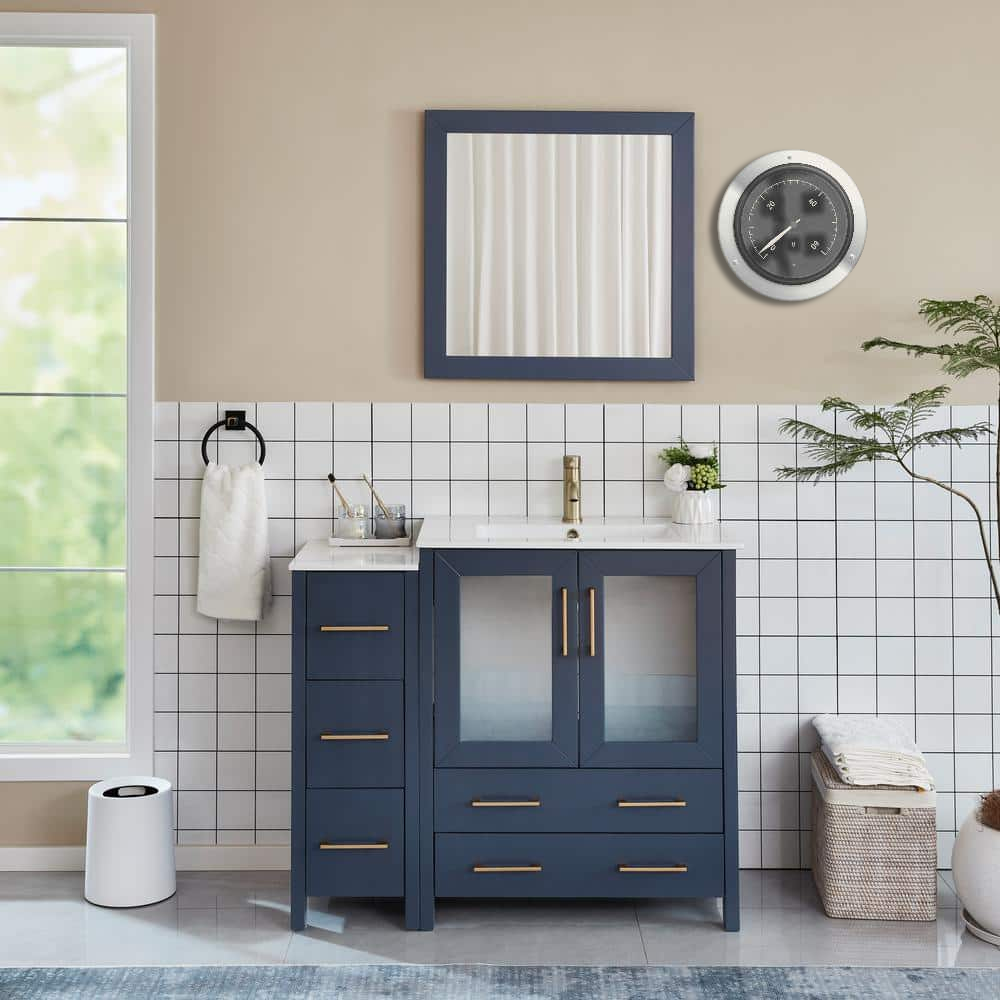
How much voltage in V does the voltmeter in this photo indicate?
2 V
